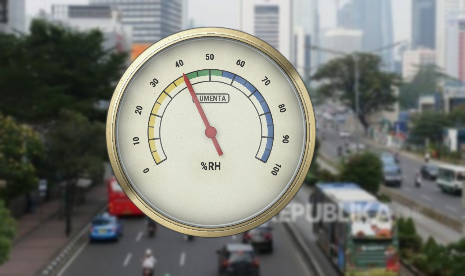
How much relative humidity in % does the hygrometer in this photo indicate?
40 %
